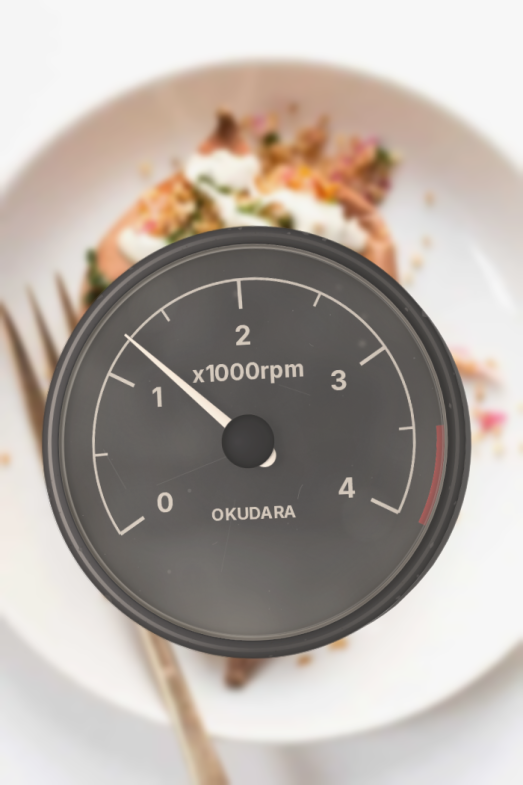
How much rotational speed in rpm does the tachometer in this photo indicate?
1250 rpm
